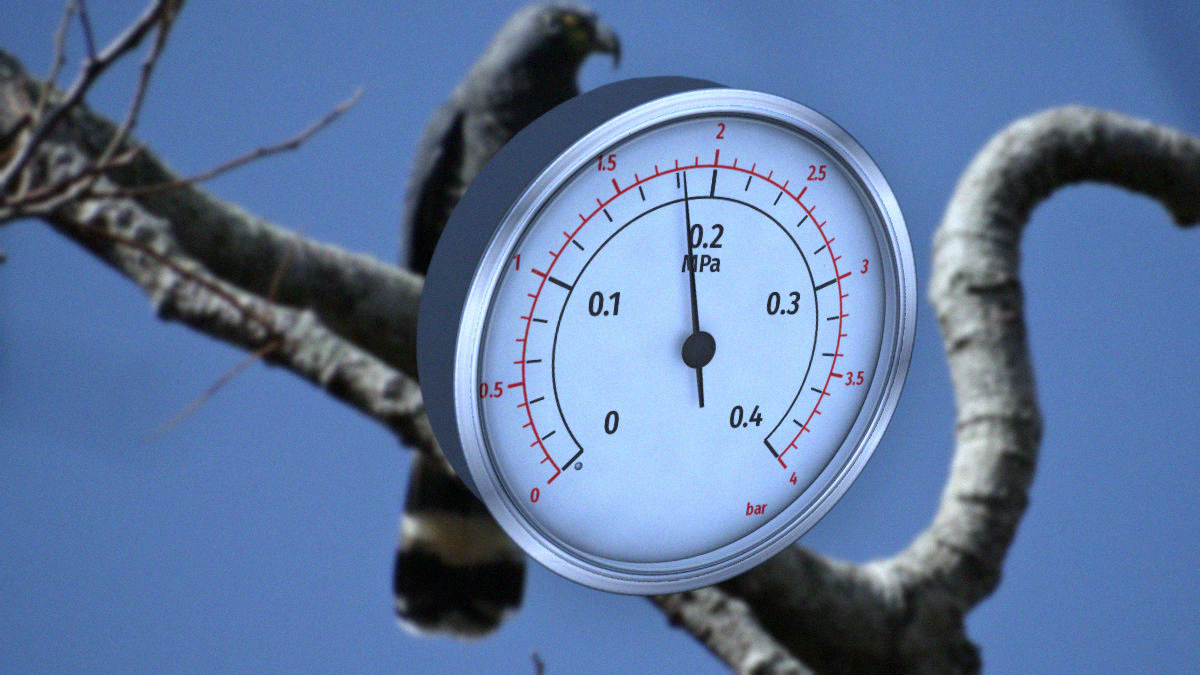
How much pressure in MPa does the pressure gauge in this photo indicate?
0.18 MPa
